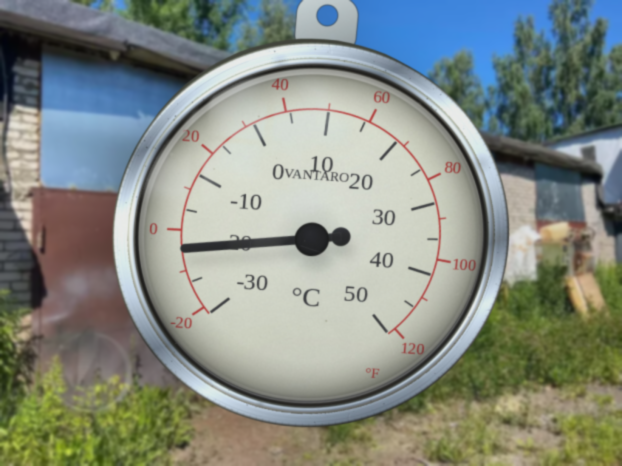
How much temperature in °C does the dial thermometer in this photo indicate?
-20 °C
